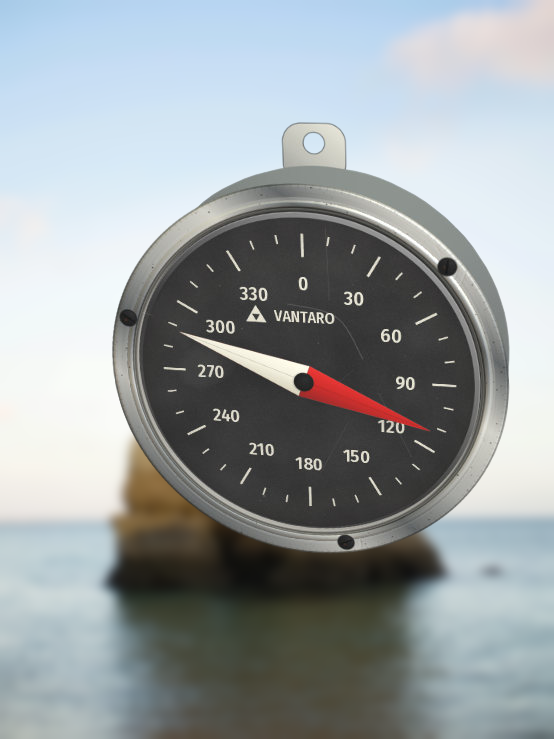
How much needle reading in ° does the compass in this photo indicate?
110 °
